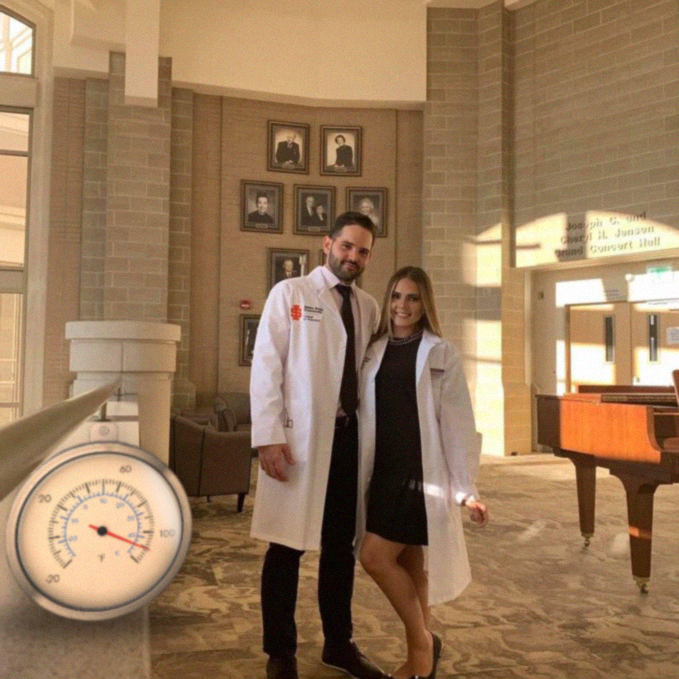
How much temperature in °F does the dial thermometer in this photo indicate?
110 °F
